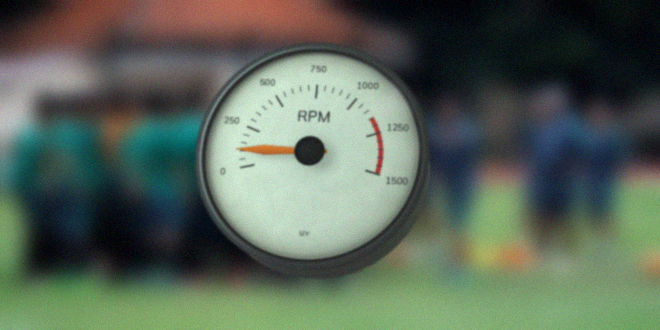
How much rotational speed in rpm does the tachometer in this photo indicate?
100 rpm
